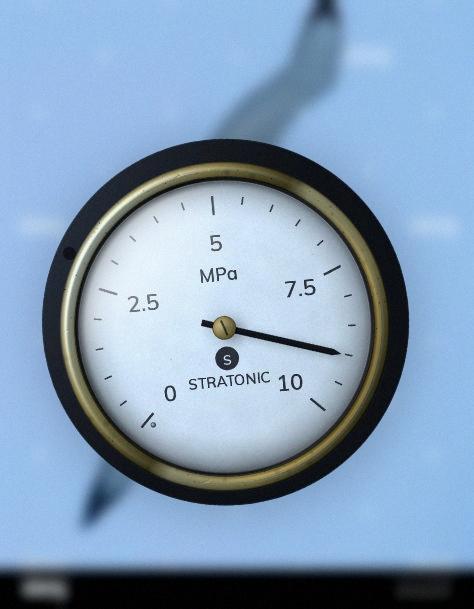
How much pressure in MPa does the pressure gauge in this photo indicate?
9 MPa
